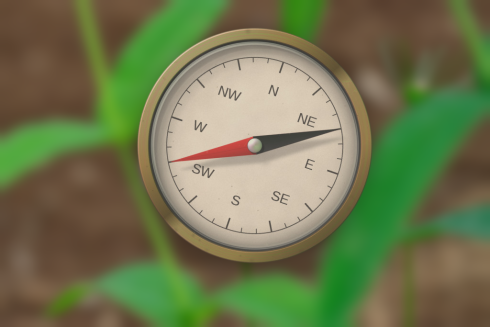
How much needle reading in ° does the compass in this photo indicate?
240 °
